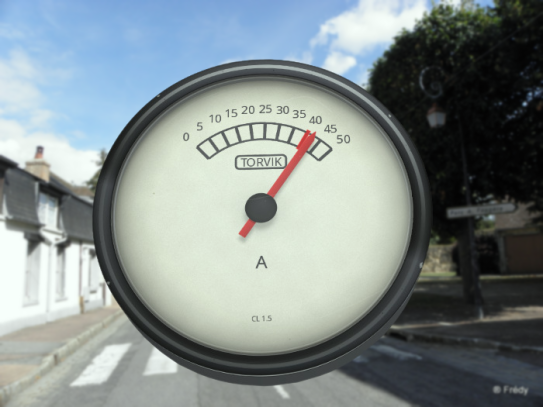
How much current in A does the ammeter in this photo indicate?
42.5 A
